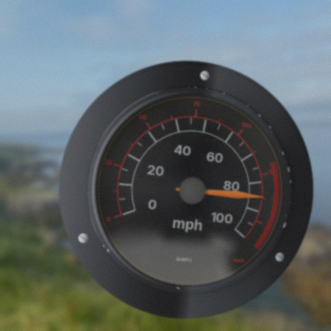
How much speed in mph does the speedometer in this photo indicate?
85 mph
